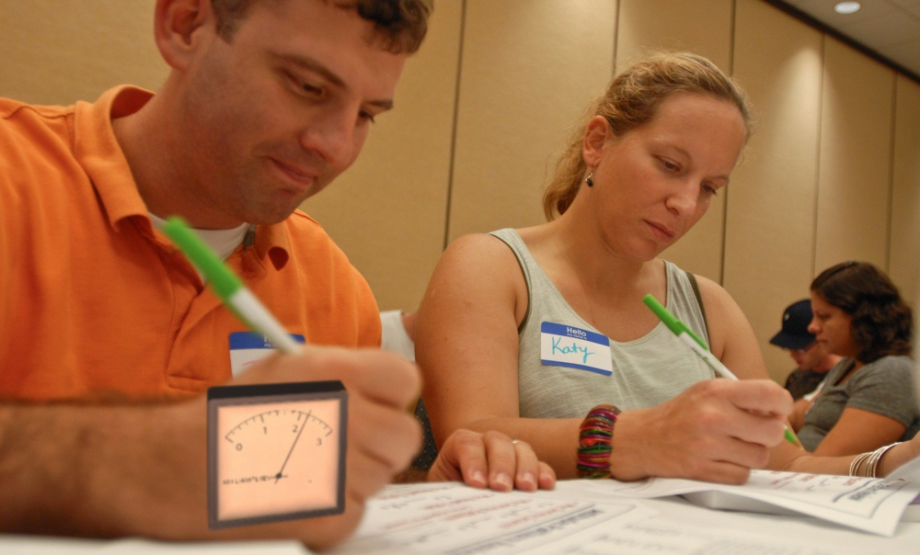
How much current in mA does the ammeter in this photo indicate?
2.2 mA
